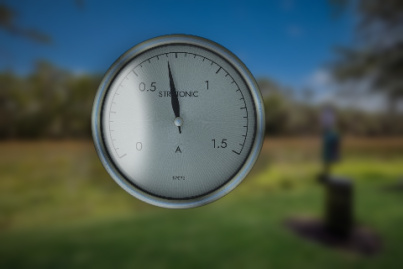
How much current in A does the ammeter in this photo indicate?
0.7 A
